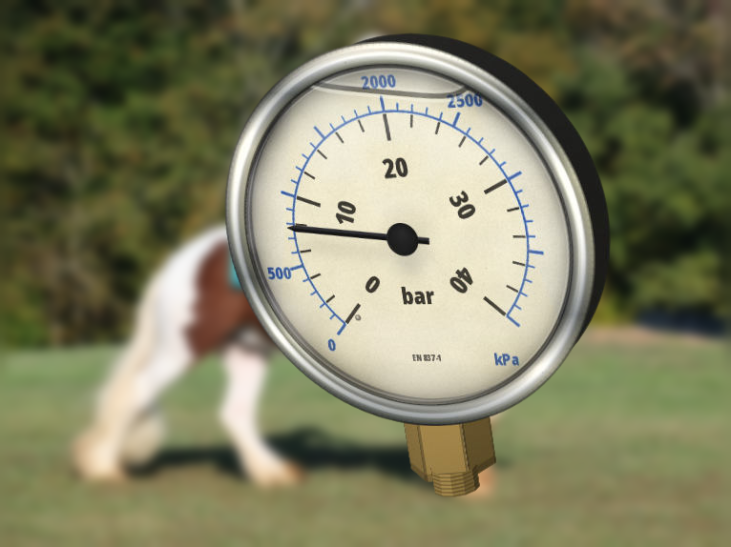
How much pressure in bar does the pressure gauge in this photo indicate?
8 bar
